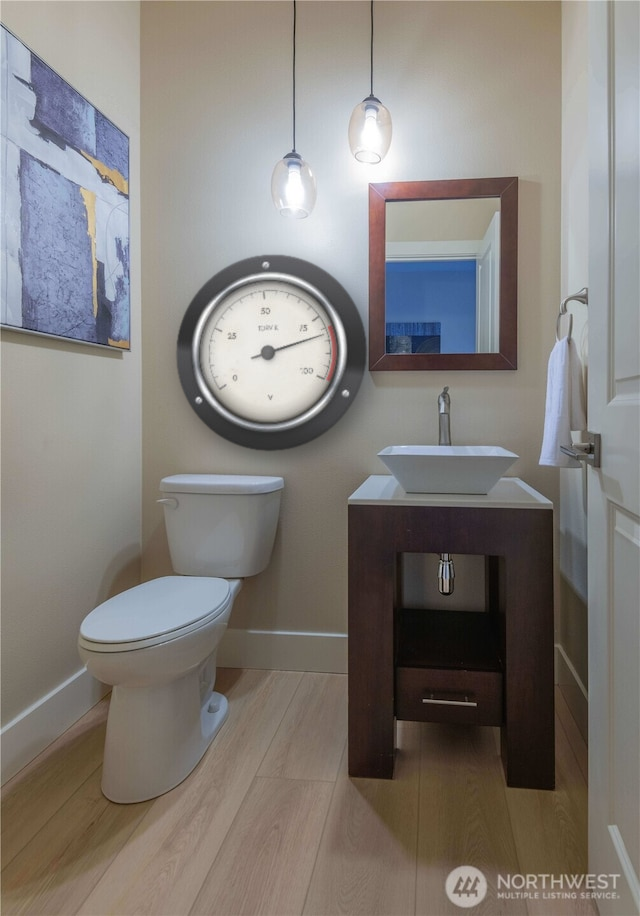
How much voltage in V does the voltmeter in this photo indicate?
82.5 V
